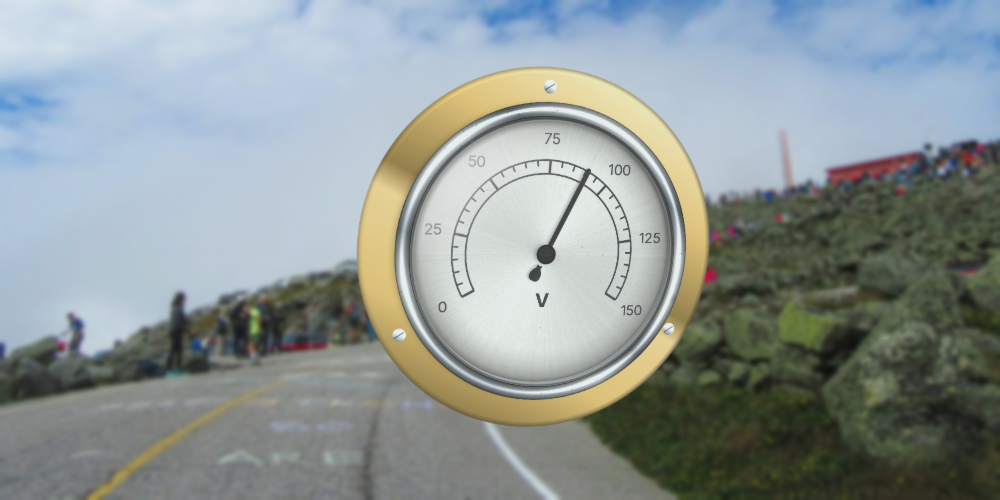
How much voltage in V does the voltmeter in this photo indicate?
90 V
